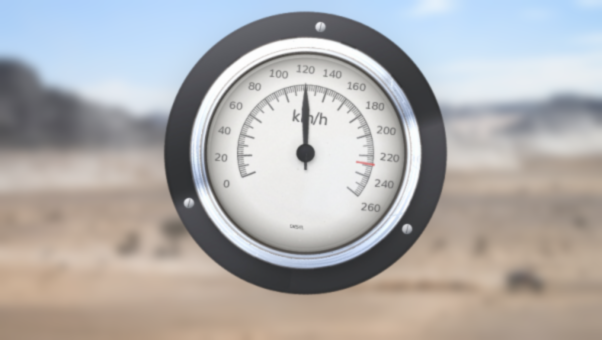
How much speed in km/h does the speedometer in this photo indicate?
120 km/h
